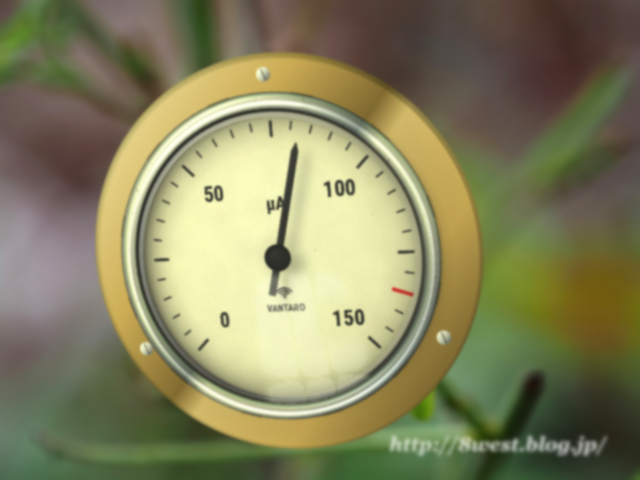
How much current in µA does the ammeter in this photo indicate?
82.5 µA
